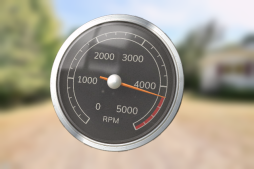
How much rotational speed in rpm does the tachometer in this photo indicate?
4200 rpm
